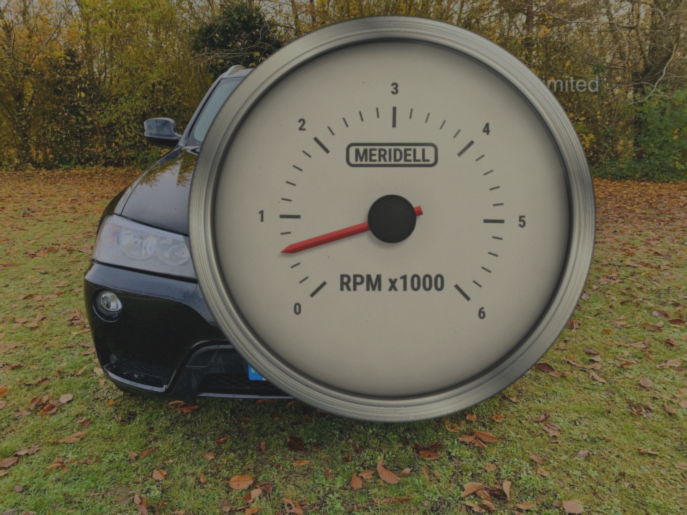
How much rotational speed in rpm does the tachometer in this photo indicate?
600 rpm
